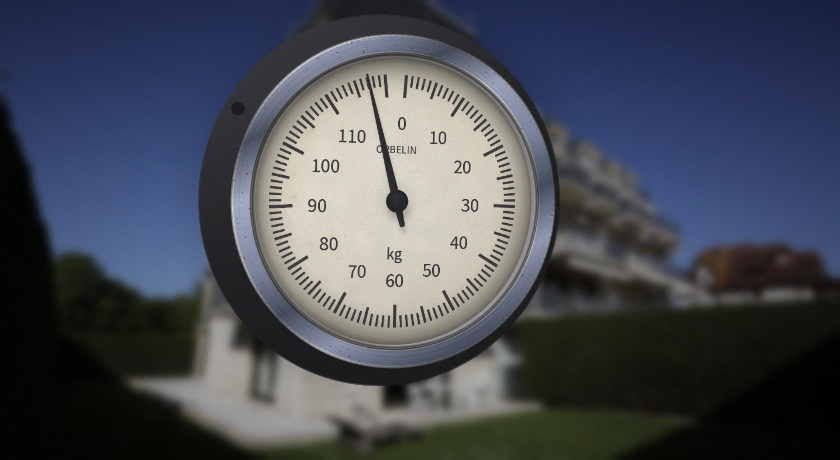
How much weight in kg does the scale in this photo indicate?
117 kg
